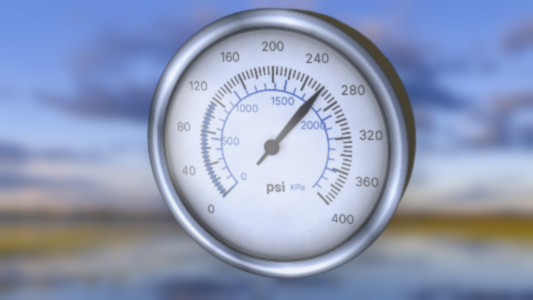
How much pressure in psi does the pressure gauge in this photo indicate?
260 psi
